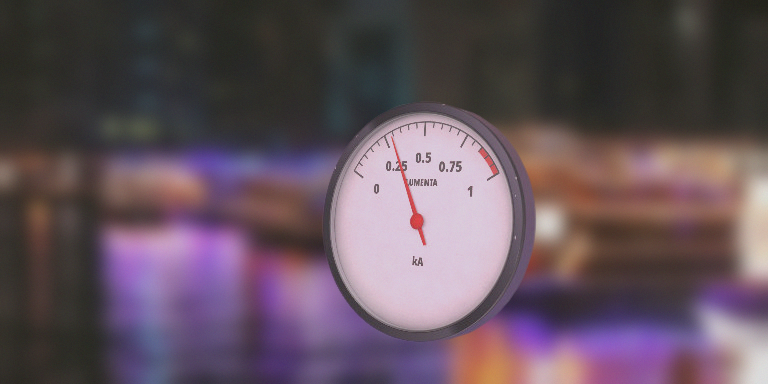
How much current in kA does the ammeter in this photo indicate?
0.3 kA
